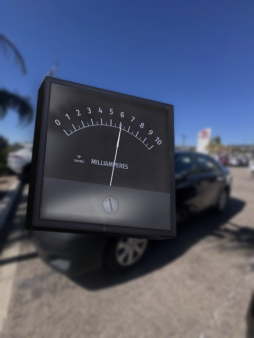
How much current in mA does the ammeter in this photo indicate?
6 mA
